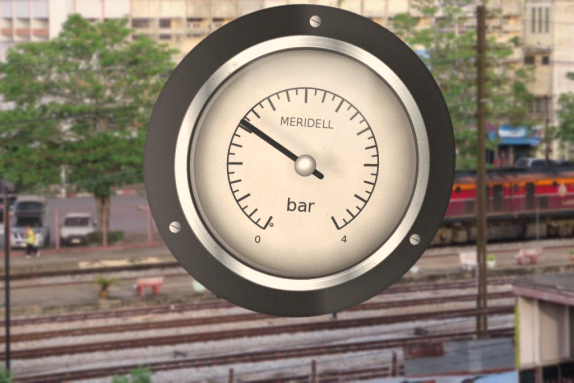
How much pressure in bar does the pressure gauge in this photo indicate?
1.25 bar
